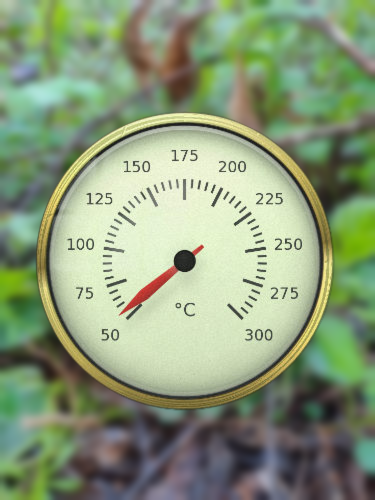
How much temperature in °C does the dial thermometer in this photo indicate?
55 °C
